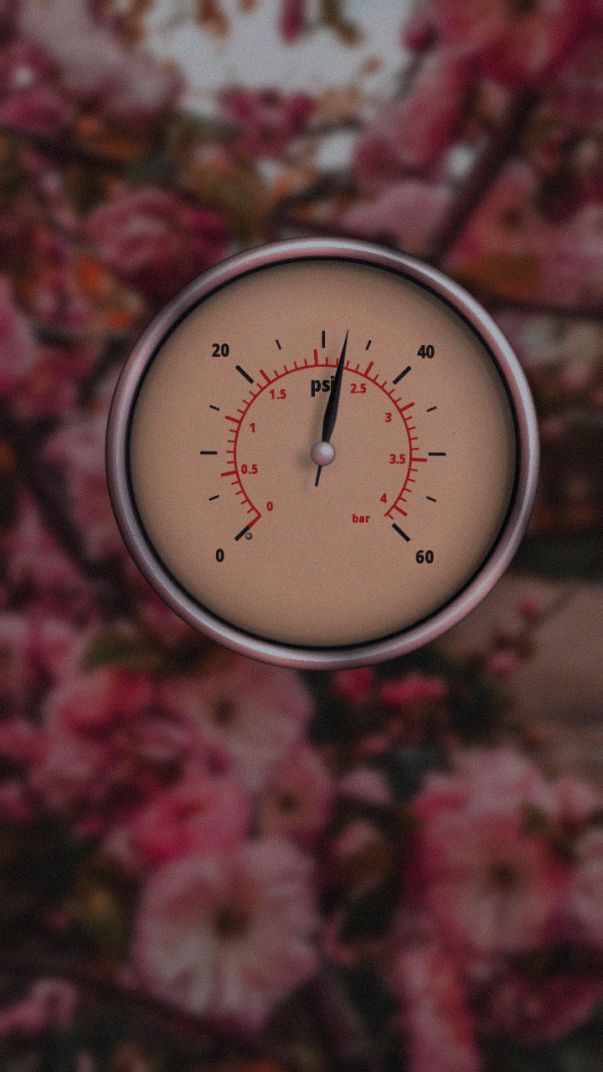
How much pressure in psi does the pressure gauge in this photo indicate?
32.5 psi
